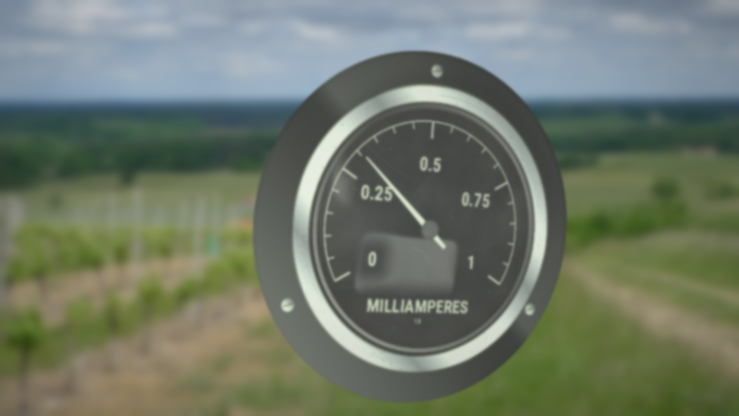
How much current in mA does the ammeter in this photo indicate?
0.3 mA
